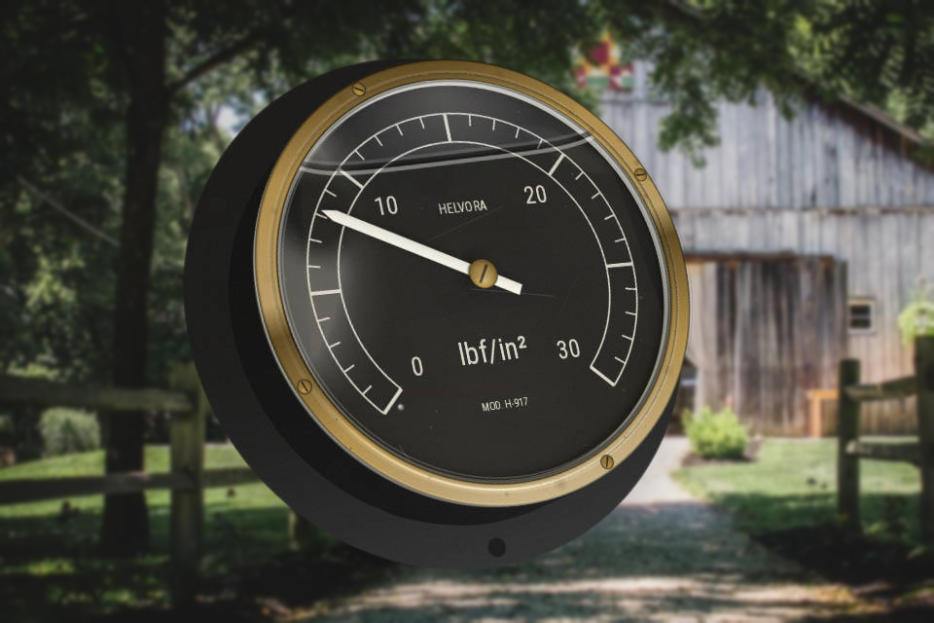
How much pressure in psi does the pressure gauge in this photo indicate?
8 psi
